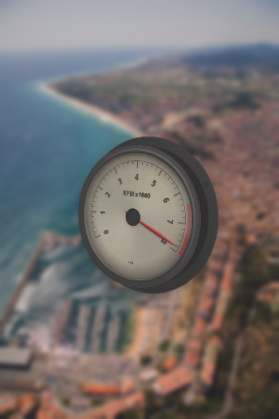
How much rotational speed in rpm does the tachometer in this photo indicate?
7800 rpm
